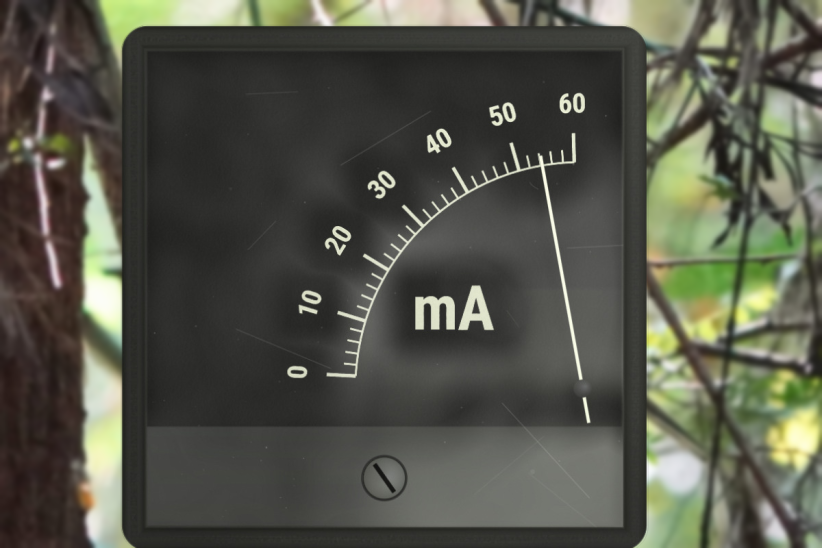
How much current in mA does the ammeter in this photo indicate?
54 mA
